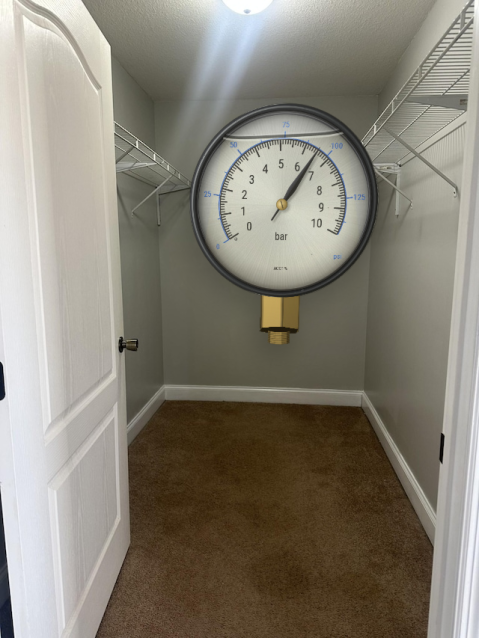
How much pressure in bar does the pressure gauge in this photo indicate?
6.5 bar
